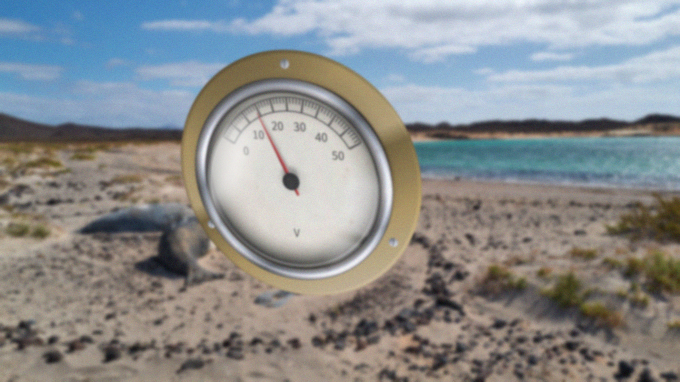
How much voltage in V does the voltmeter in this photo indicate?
15 V
